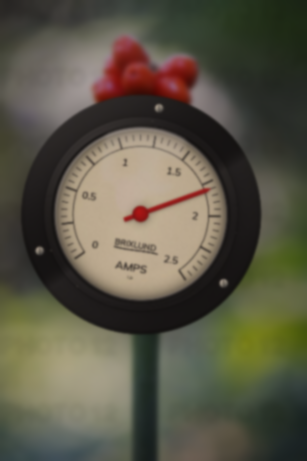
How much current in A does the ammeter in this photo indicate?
1.8 A
